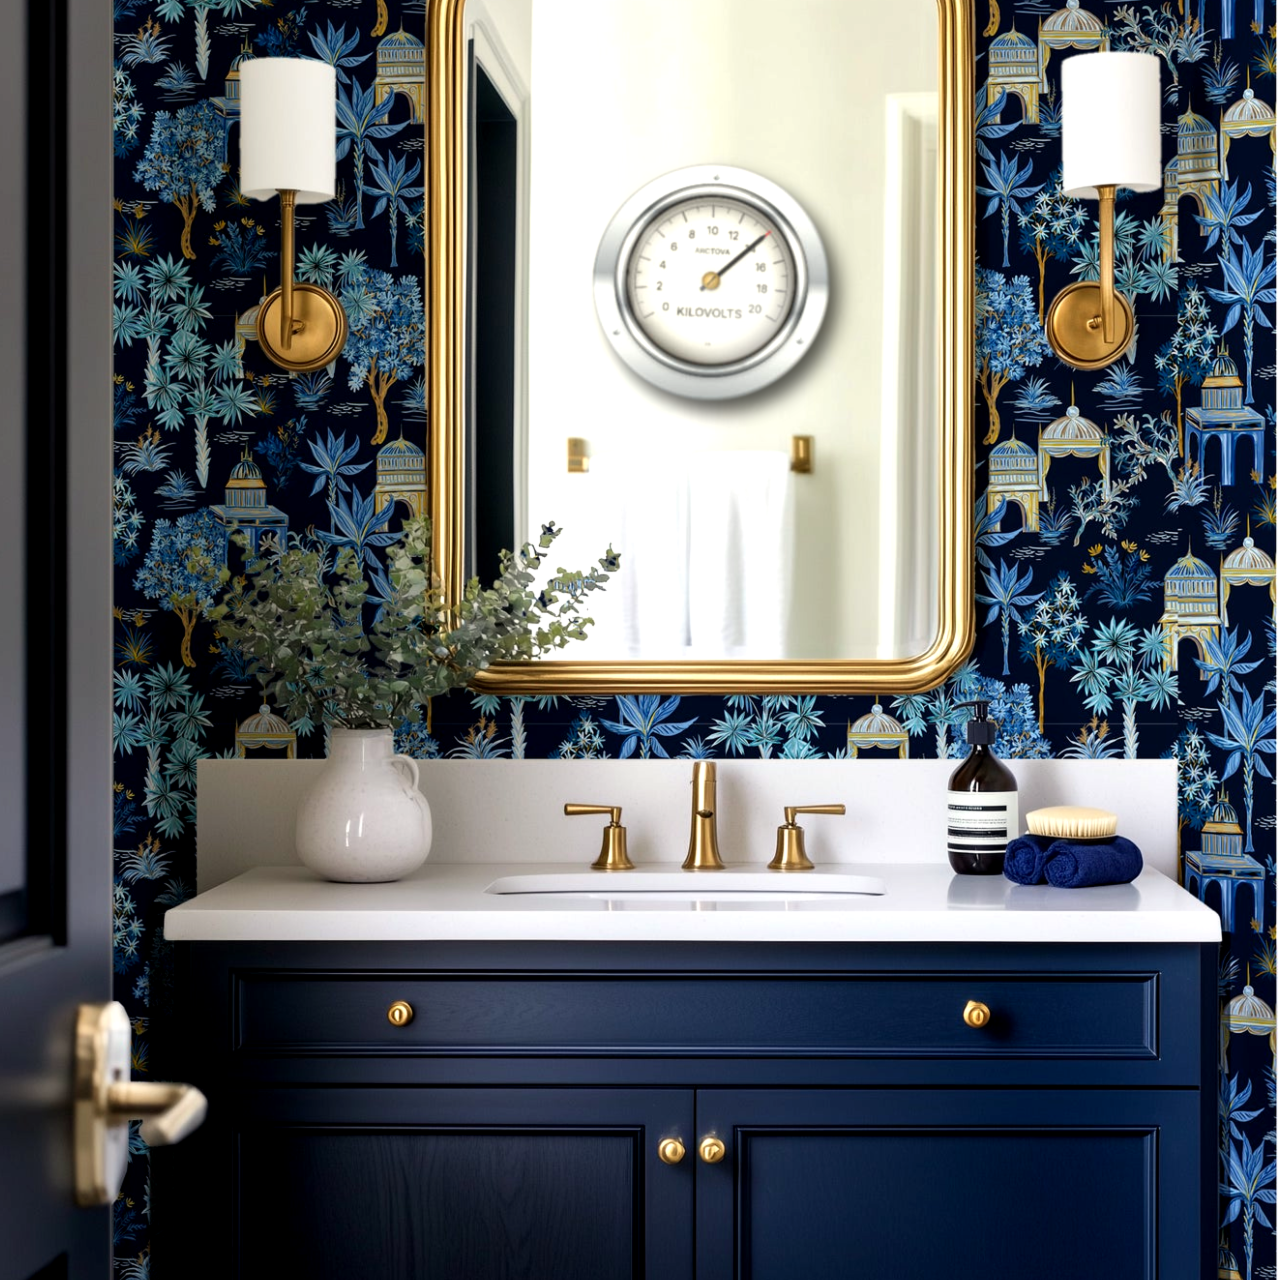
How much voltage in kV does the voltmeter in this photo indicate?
14 kV
